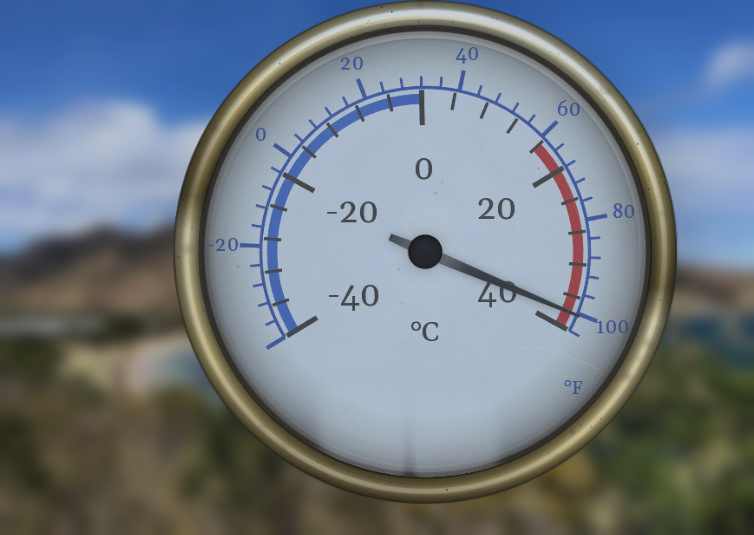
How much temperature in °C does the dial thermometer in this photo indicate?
38 °C
